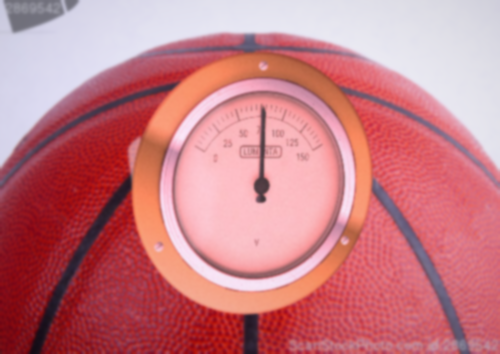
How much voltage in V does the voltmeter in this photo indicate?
75 V
